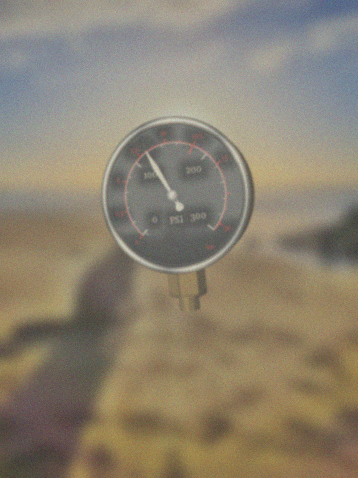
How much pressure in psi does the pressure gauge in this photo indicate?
120 psi
